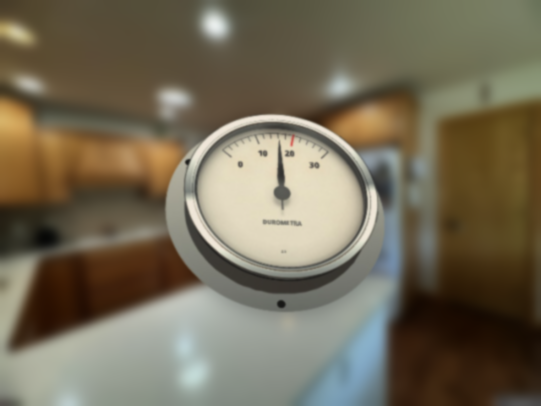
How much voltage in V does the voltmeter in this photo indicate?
16 V
